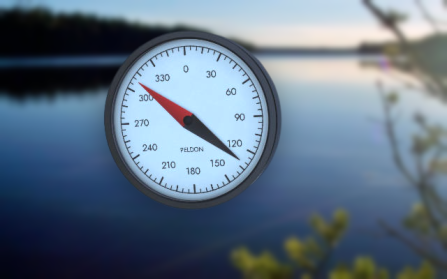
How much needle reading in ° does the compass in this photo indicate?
310 °
